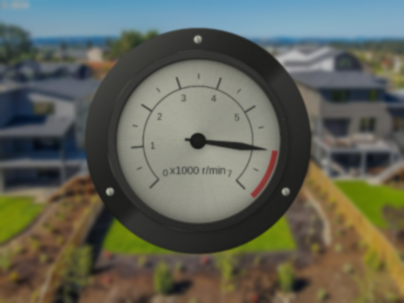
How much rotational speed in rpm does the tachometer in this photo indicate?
6000 rpm
